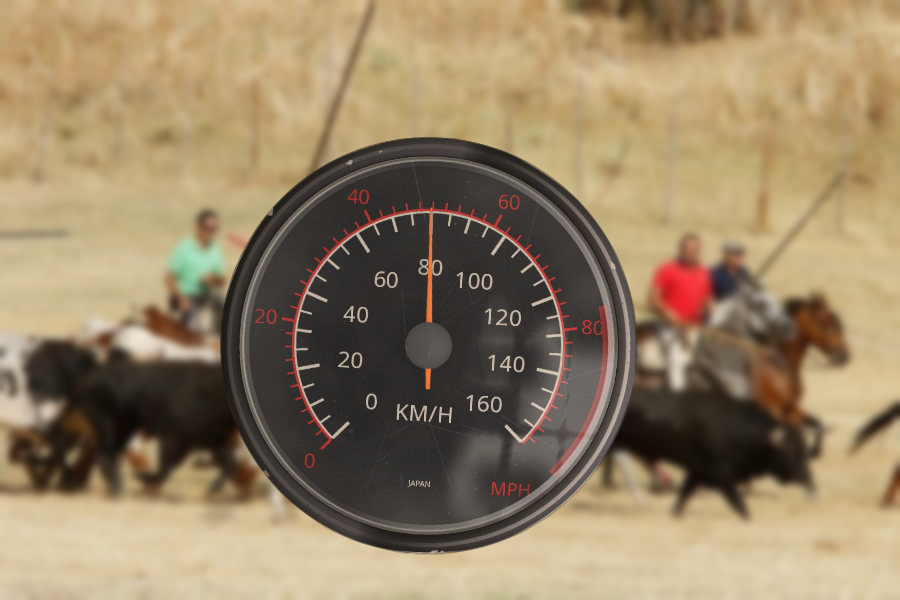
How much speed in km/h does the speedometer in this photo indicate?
80 km/h
